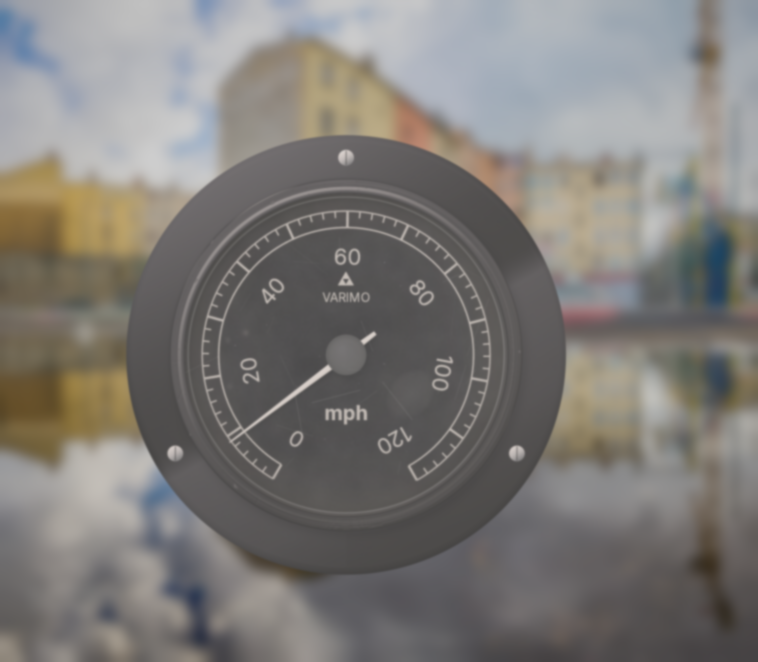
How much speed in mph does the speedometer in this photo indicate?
9 mph
